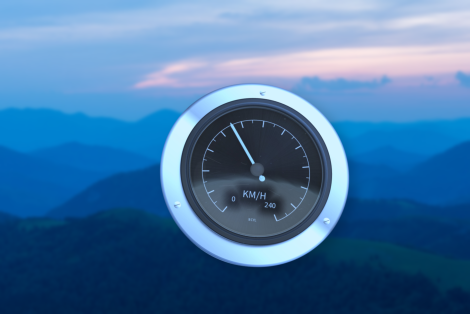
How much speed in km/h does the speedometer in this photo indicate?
90 km/h
